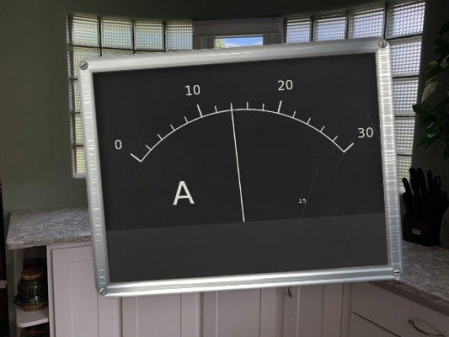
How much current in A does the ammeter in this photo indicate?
14 A
